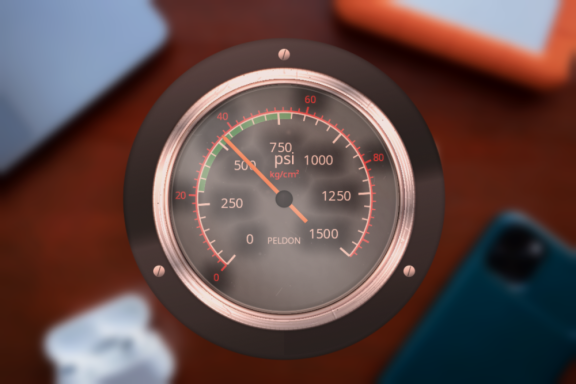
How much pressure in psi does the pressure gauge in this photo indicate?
525 psi
